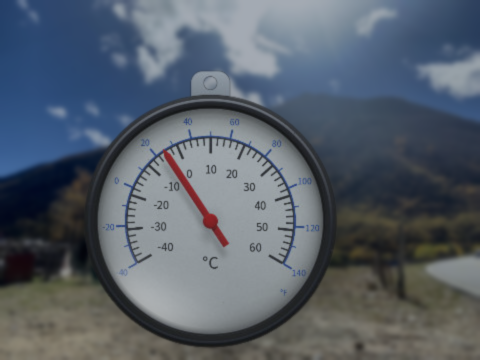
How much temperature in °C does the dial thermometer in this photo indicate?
-4 °C
